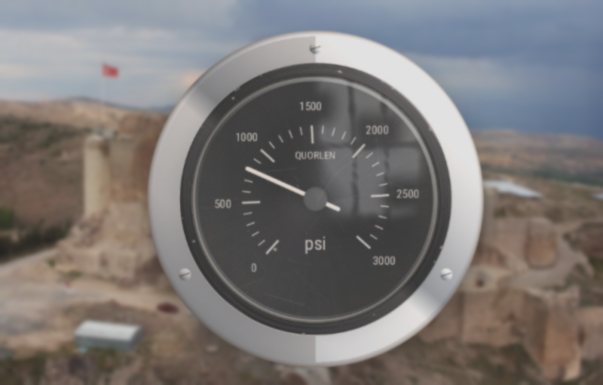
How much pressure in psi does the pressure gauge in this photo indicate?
800 psi
